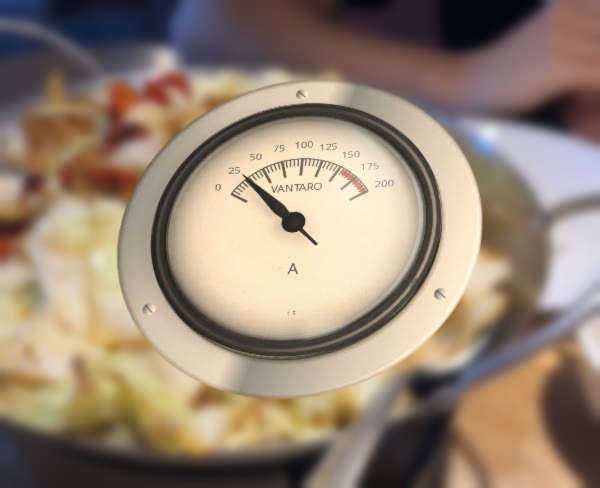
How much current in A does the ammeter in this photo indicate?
25 A
